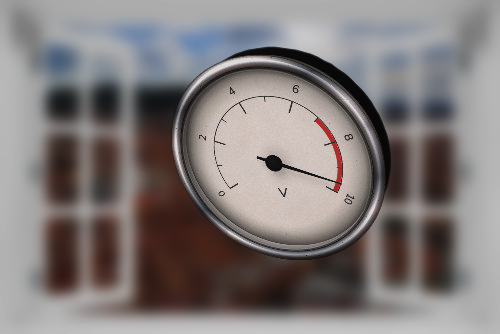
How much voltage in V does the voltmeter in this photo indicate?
9.5 V
